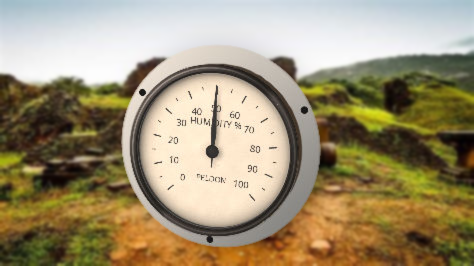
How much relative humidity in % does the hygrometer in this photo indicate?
50 %
